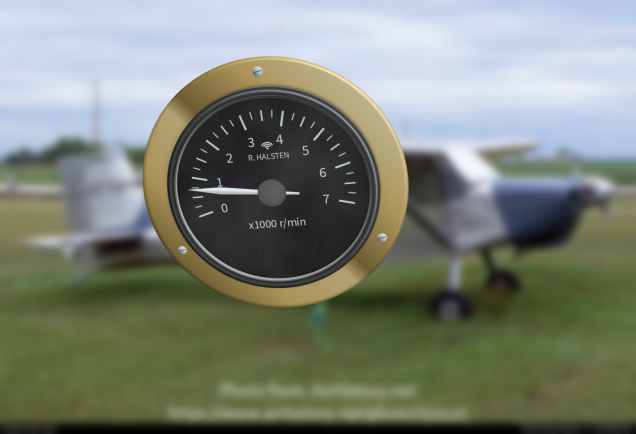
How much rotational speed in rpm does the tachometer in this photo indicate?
750 rpm
